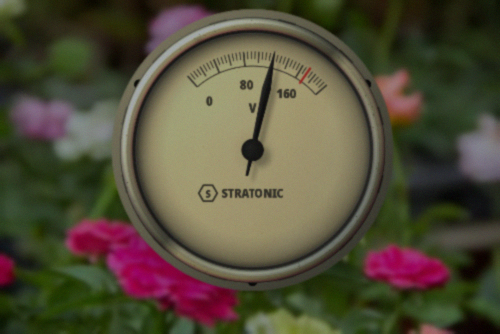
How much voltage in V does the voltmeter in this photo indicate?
120 V
